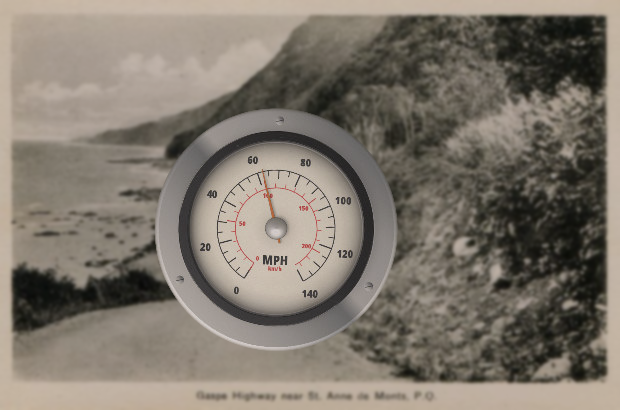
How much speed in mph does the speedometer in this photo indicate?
62.5 mph
